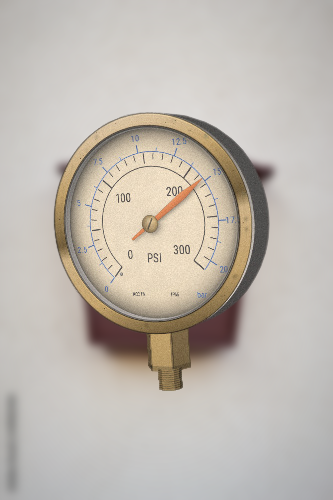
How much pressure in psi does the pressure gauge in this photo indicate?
215 psi
